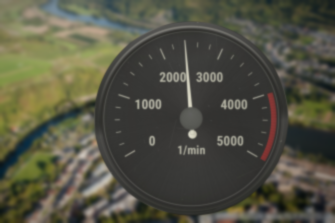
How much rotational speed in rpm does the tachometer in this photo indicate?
2400 rpm
